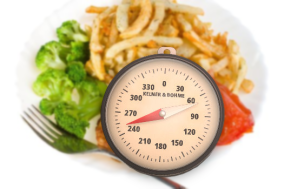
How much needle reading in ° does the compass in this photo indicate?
250 °
